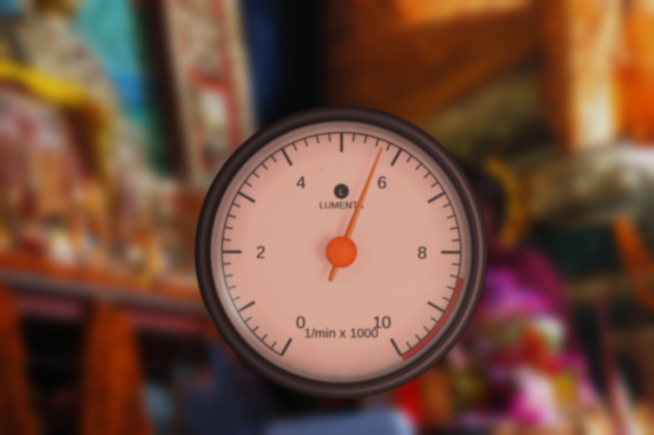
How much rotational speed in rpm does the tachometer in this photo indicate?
5700 rpm
